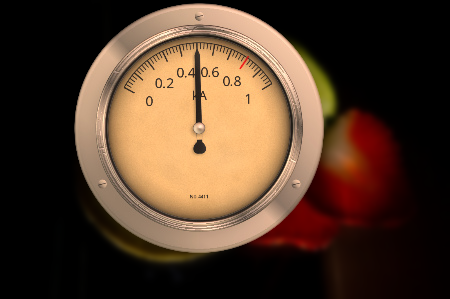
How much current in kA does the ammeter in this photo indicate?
0.5 kA
